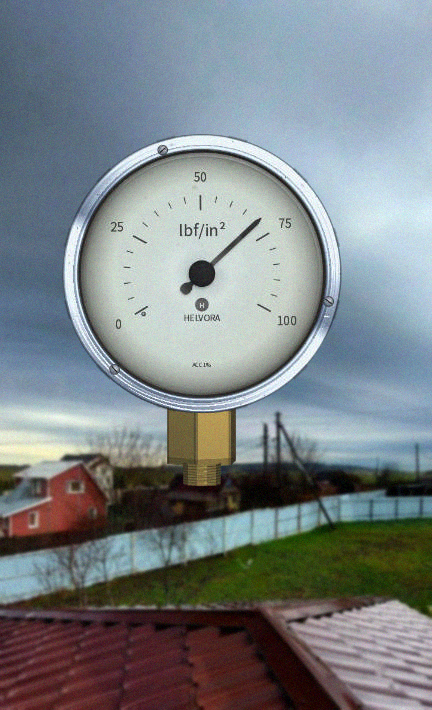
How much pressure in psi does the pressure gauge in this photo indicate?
70 psi
